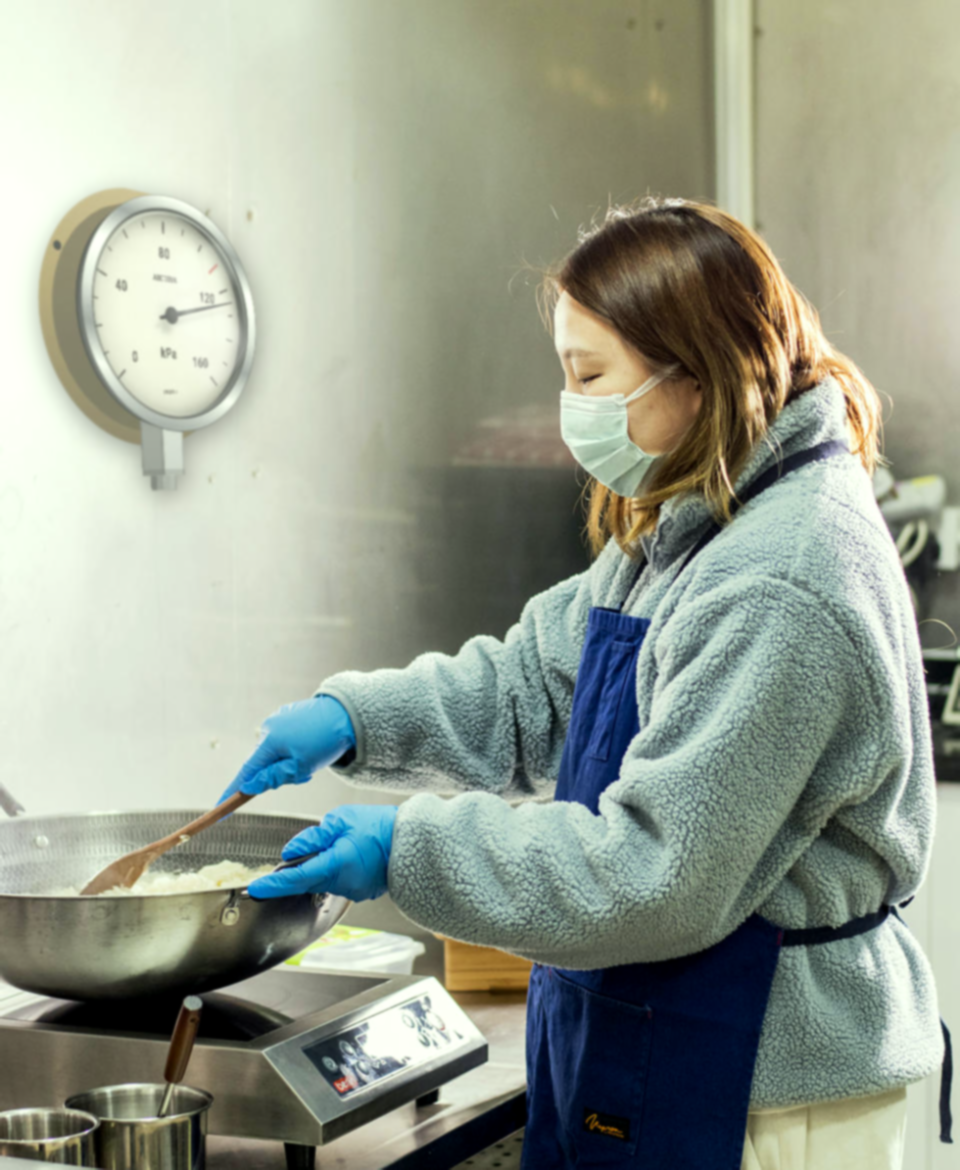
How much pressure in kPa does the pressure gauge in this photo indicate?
125 kPa
